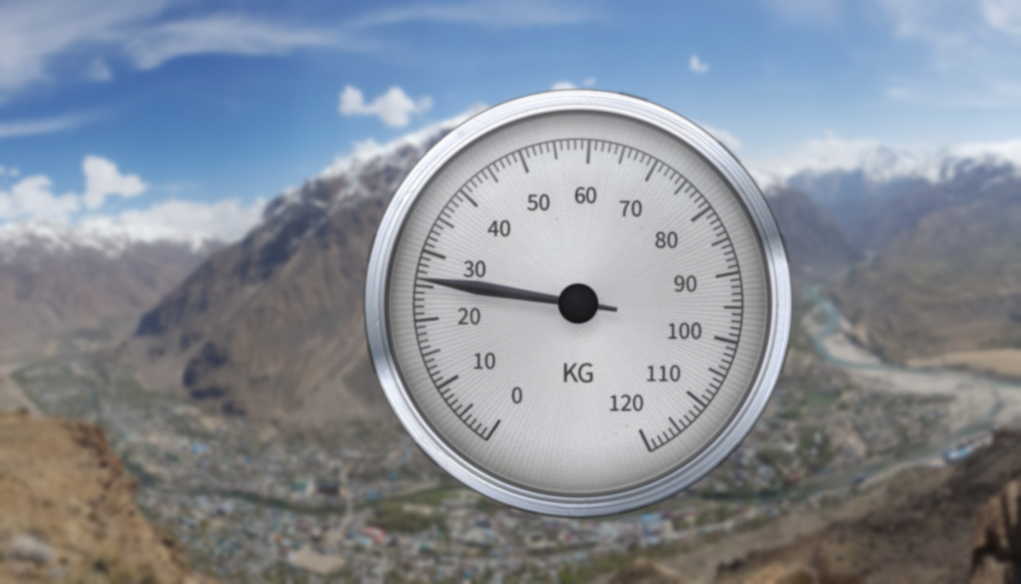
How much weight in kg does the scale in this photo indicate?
26 kg
